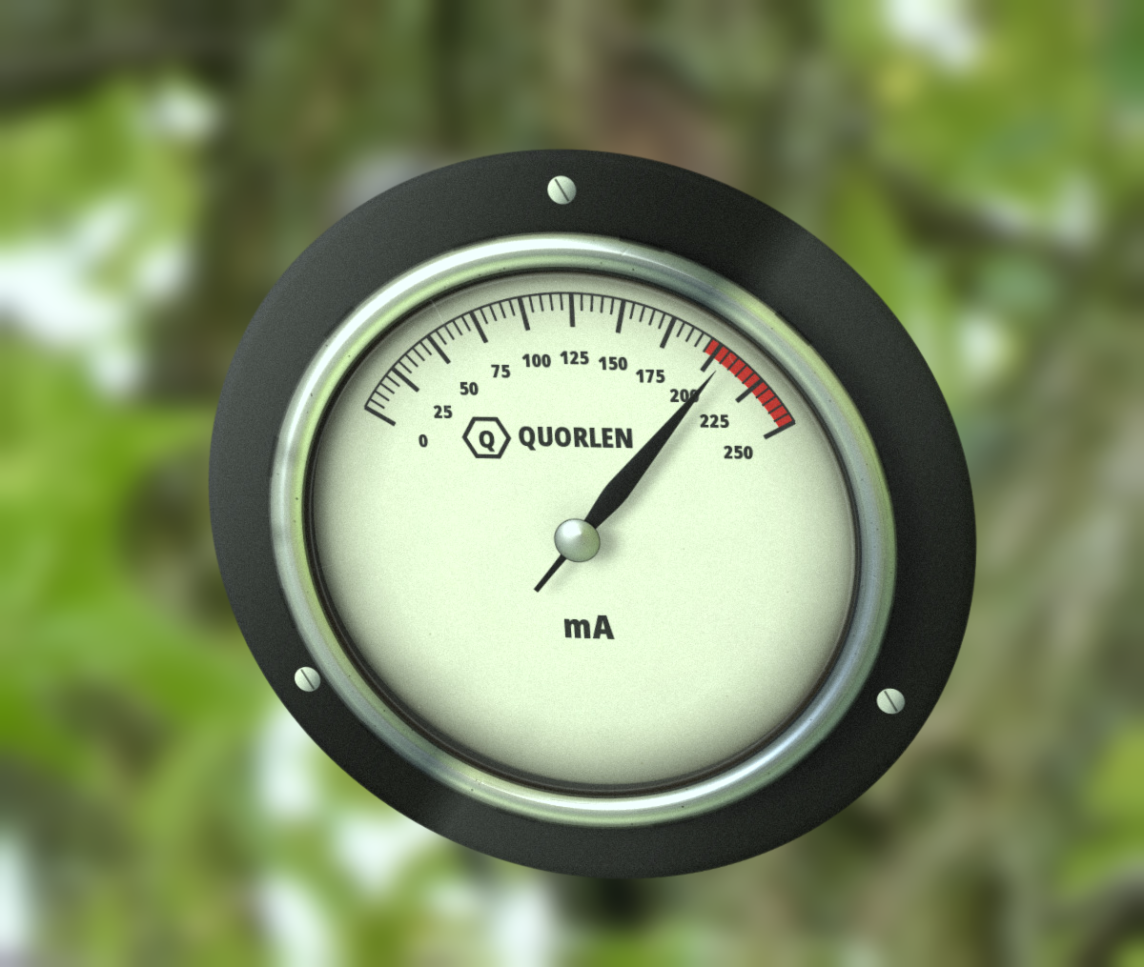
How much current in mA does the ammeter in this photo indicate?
205 mA
